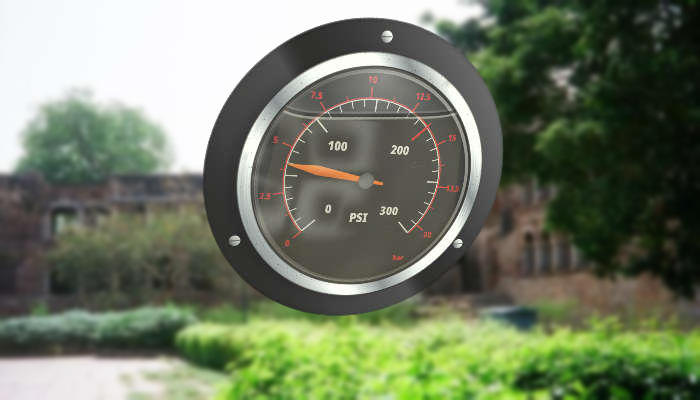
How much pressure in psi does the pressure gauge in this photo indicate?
60 psi
